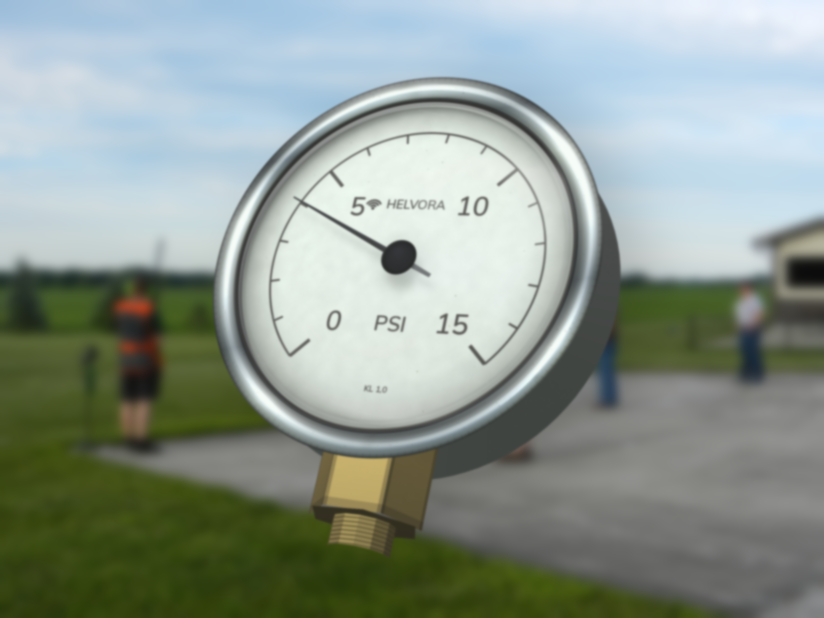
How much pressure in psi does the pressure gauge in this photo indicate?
4 psi
